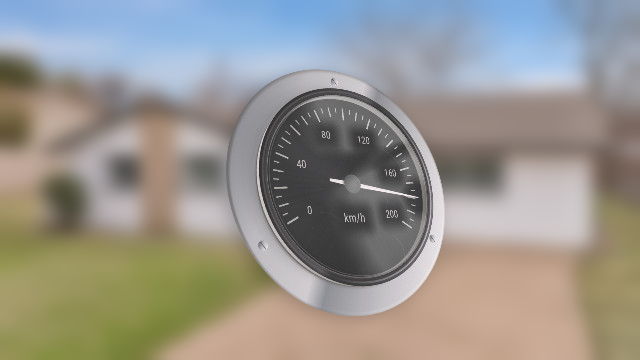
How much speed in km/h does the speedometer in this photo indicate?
180 km/h
